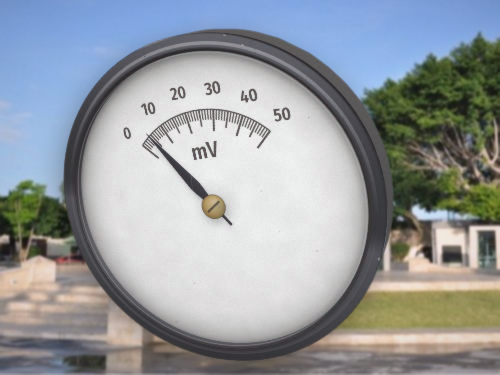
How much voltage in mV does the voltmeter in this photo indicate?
5 mV
